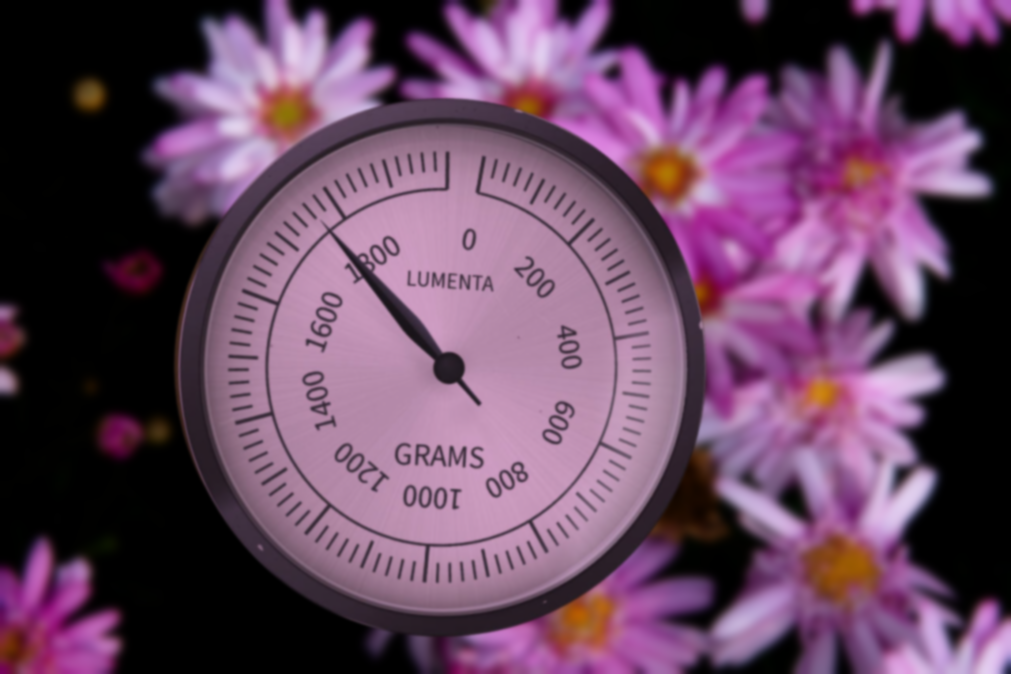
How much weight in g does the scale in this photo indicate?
1760 g
